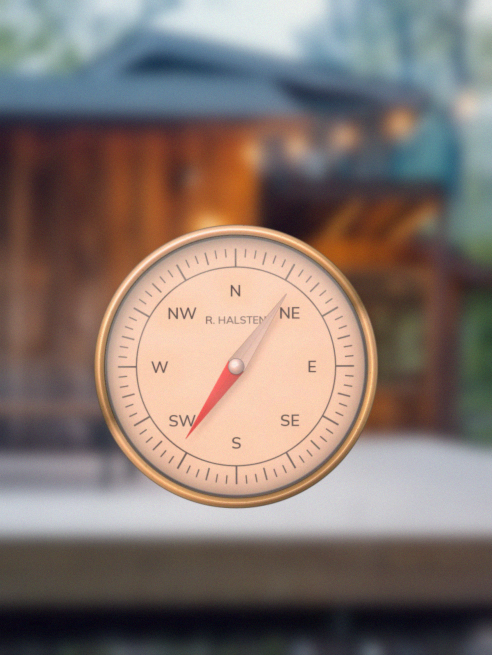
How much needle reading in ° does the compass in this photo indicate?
215 °
